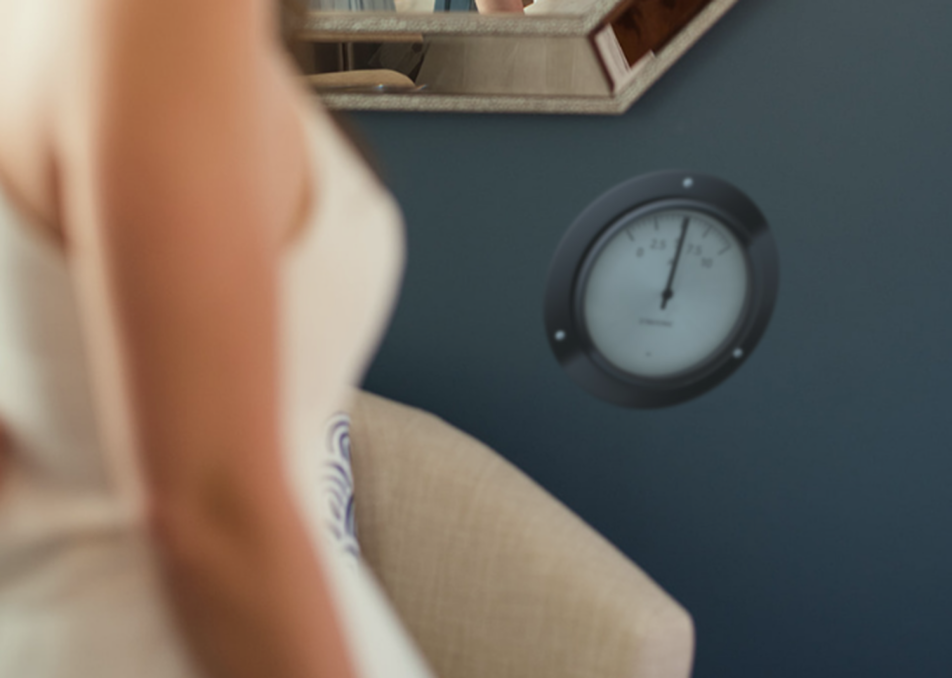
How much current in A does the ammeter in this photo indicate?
5 A
